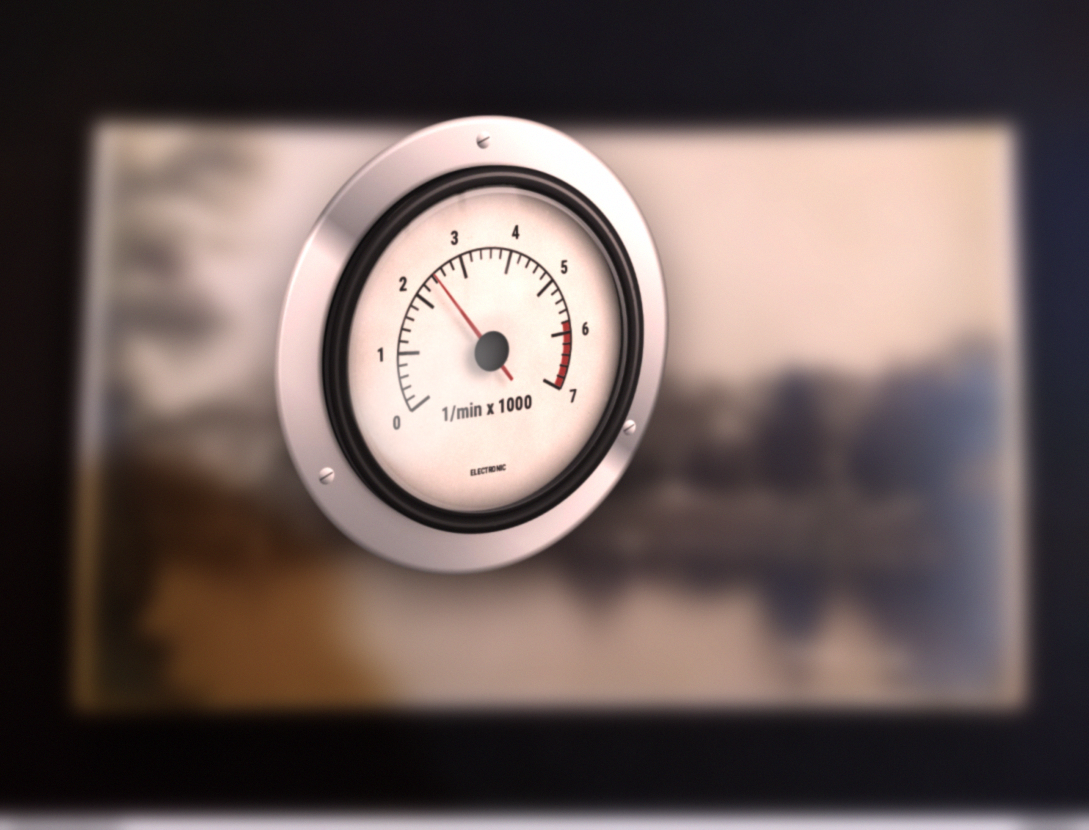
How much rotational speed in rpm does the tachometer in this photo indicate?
2400 rpm
